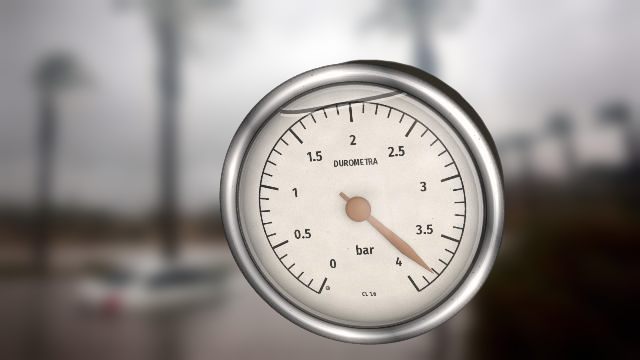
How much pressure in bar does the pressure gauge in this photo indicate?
3.8 bar
